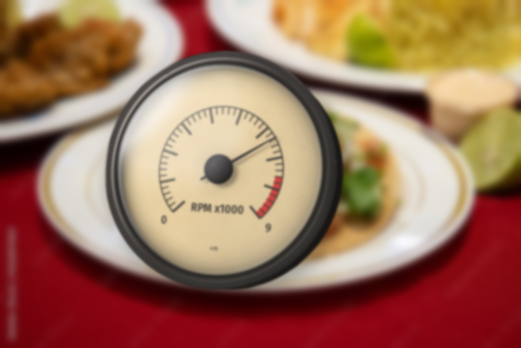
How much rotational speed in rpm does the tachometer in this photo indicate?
6400 rpm
